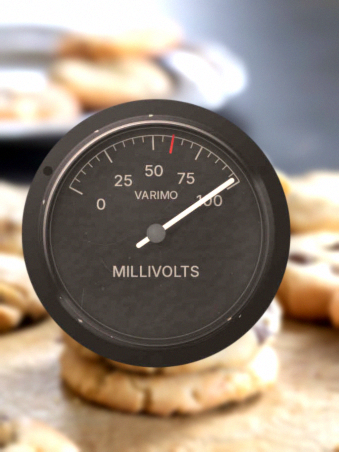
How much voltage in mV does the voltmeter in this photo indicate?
97.5 mV
